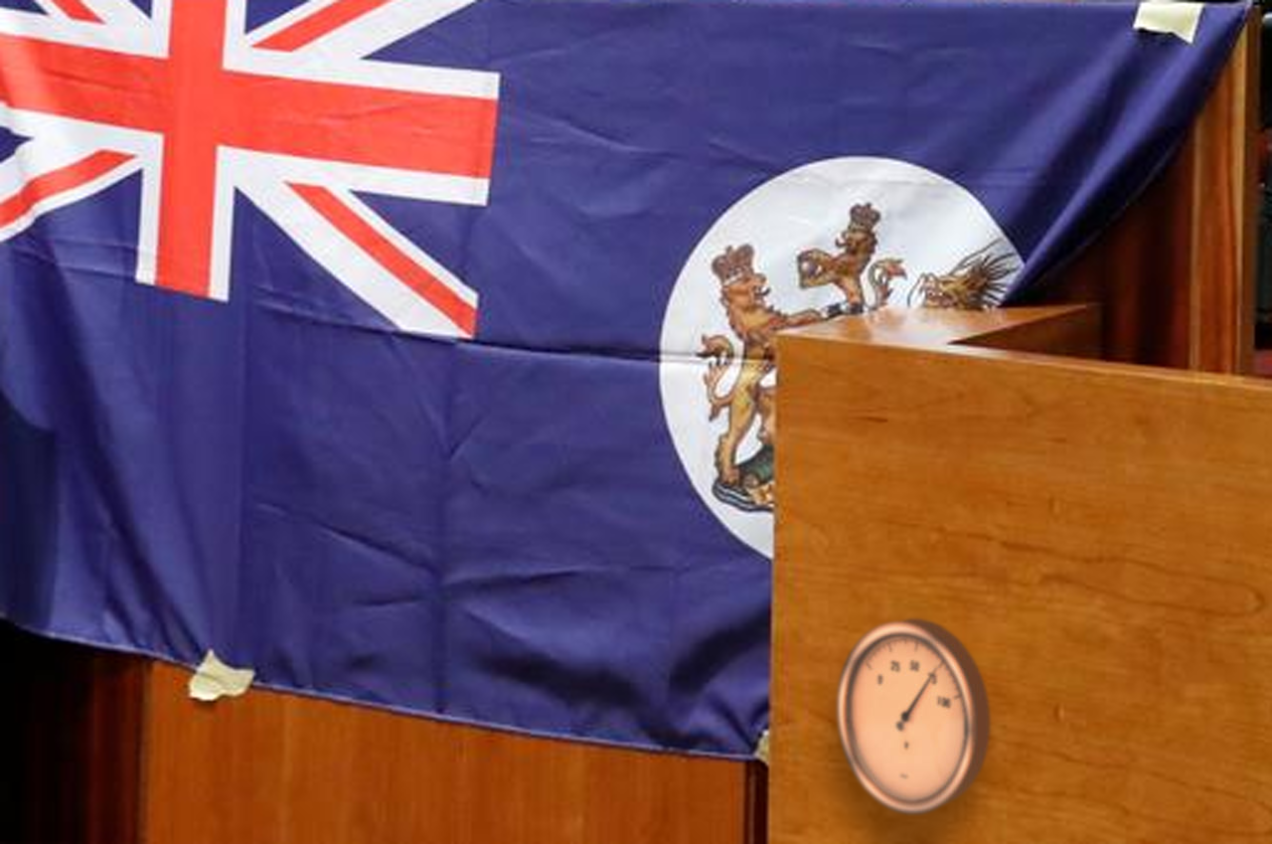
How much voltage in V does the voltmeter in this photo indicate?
75 V
